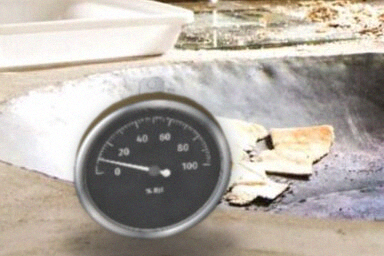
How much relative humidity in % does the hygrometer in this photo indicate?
10 %
